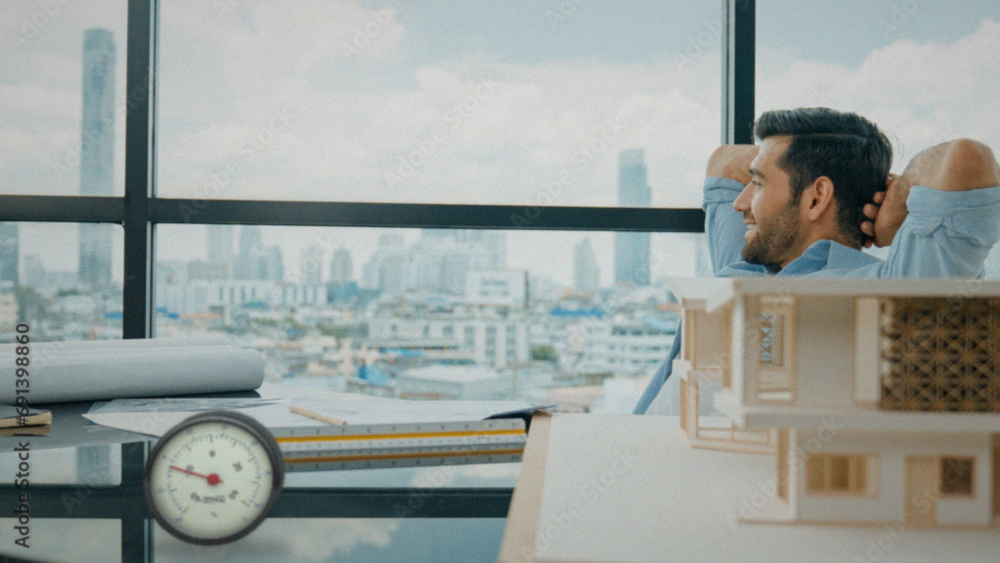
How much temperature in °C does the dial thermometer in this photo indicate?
-20 °C
